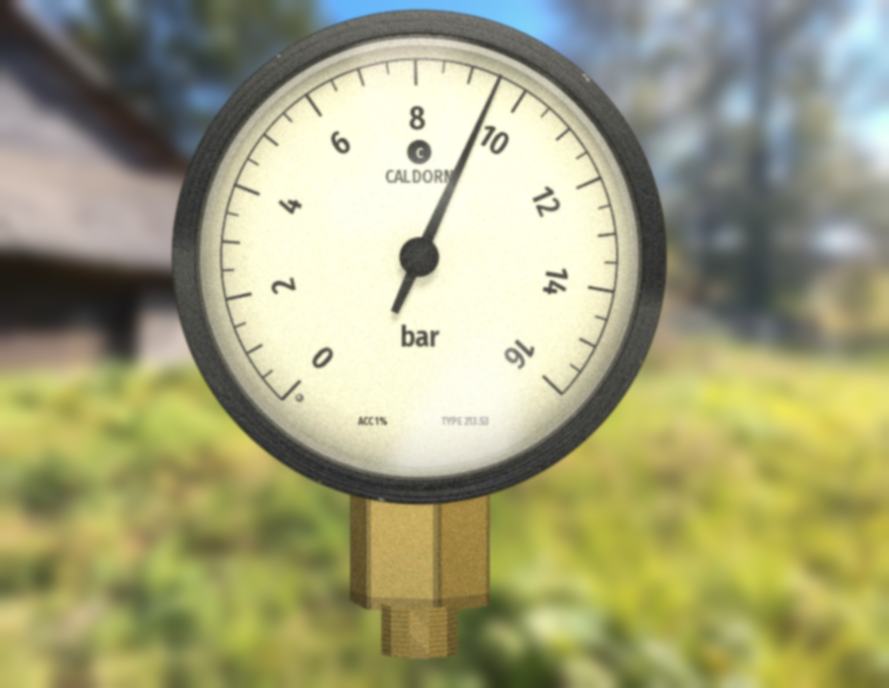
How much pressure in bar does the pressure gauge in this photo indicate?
9.5 bar
